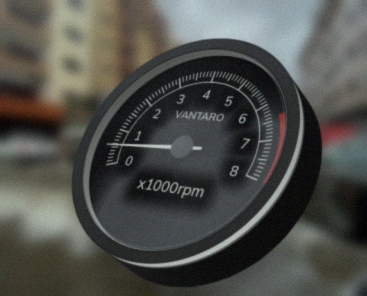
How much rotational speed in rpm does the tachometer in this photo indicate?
500 rpm
